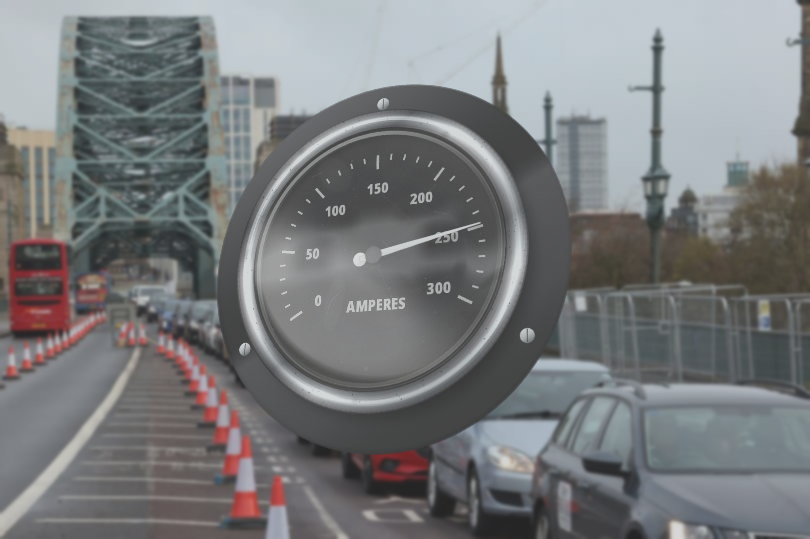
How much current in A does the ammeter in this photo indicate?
250 A
